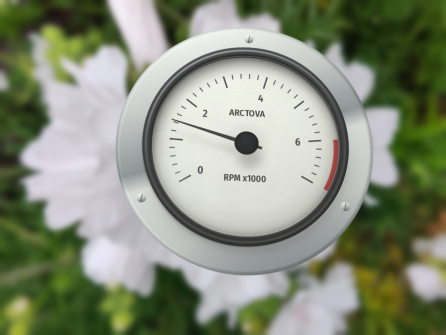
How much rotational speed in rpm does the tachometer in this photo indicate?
1400 rpm
